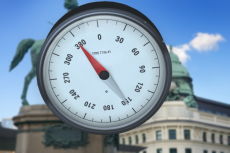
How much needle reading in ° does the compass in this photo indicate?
330 °
